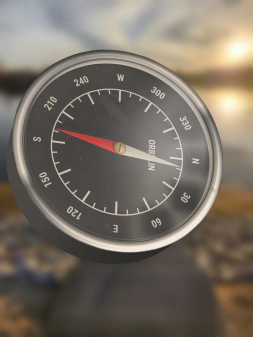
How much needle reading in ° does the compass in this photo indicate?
190 °
